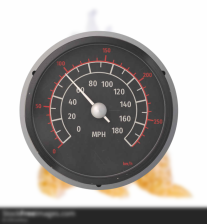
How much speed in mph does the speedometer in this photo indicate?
60 mph
